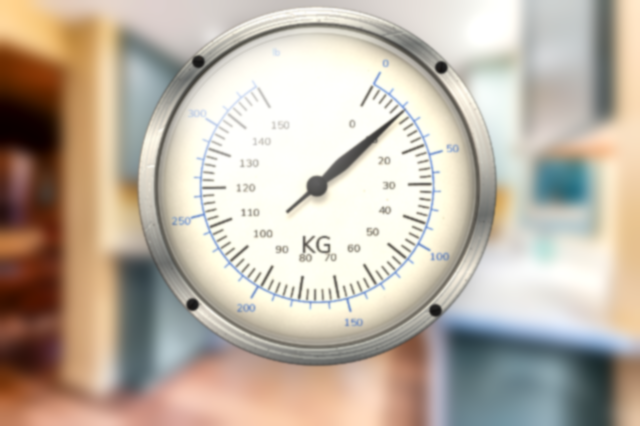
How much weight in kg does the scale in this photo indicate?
10 kg
